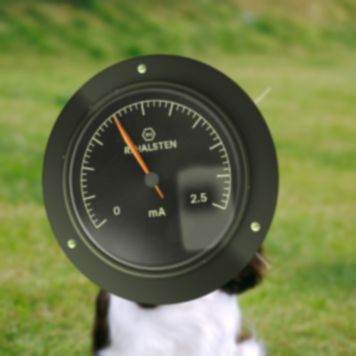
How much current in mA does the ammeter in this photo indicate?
1 mA
